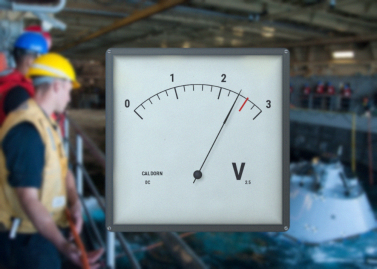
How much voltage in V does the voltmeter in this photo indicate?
2.4 V
